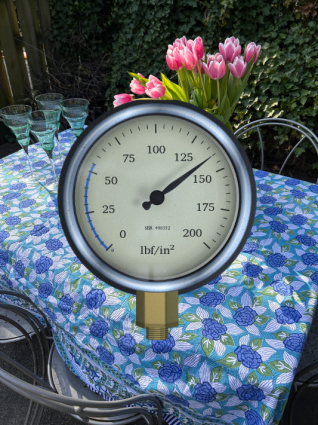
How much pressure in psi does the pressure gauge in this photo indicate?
140 psi
